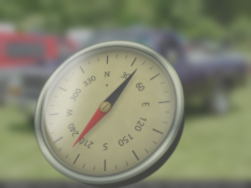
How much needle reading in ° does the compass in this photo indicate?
220 °
